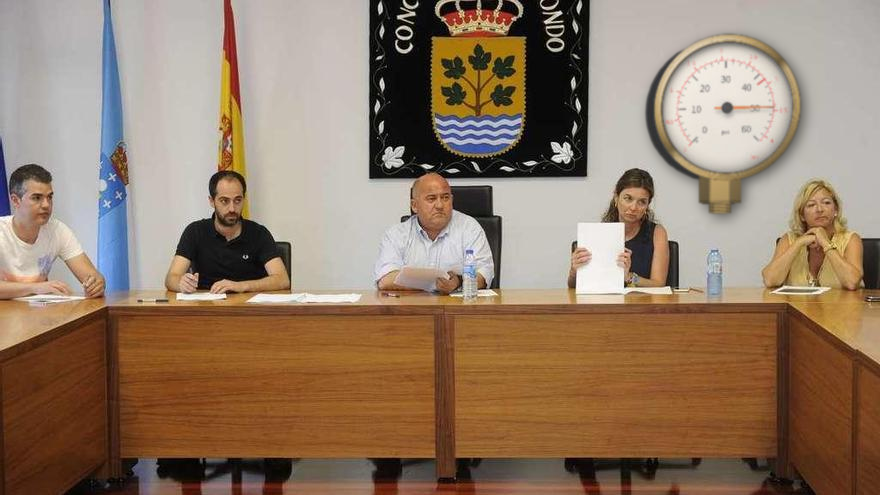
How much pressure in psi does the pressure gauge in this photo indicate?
50 psi
